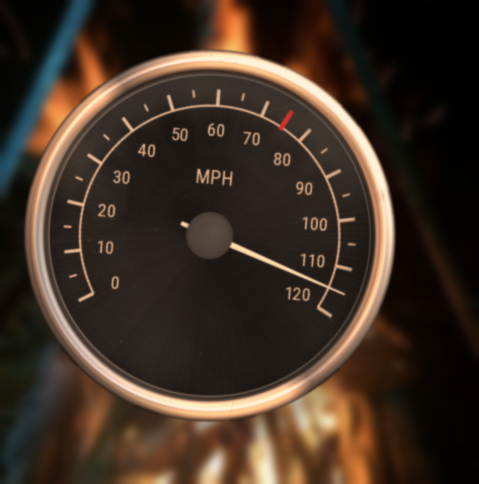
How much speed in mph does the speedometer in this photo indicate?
115 mph
